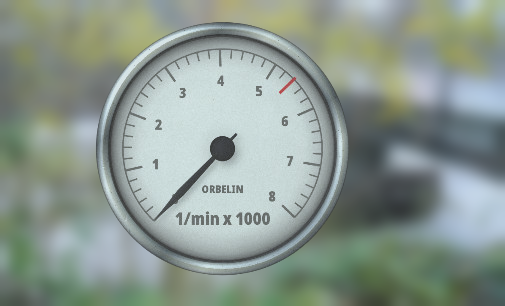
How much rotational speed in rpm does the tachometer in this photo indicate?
0 rpm
